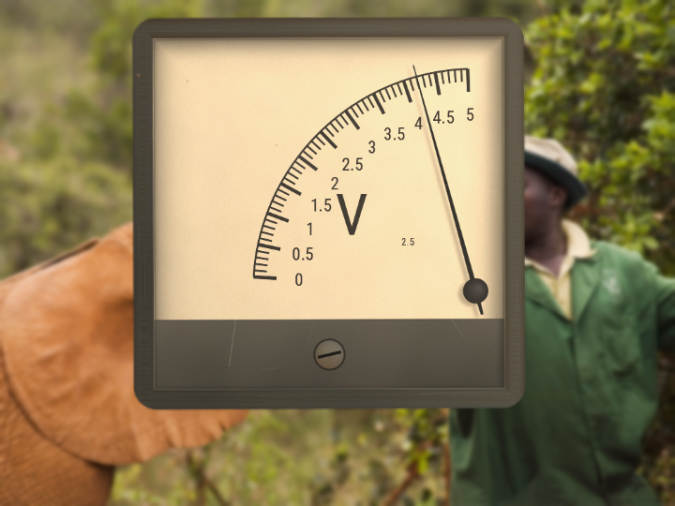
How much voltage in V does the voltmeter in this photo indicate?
4.2 V
